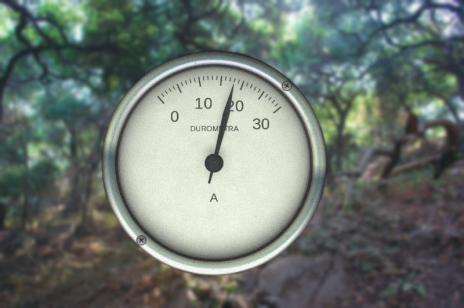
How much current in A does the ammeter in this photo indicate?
18 A
